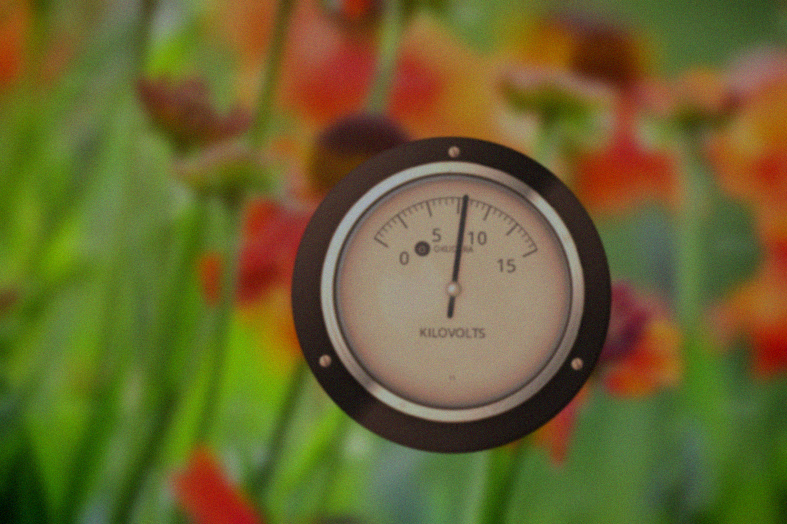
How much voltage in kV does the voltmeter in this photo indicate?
8 kV
